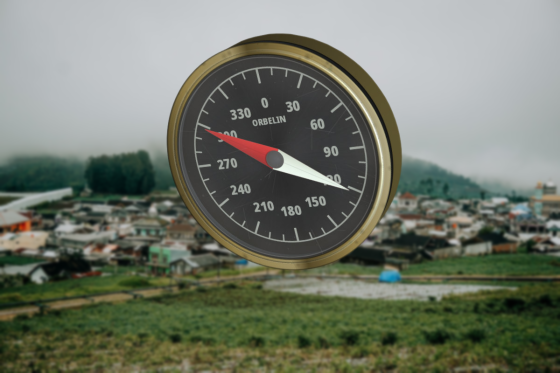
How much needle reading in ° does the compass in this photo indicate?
300 °
